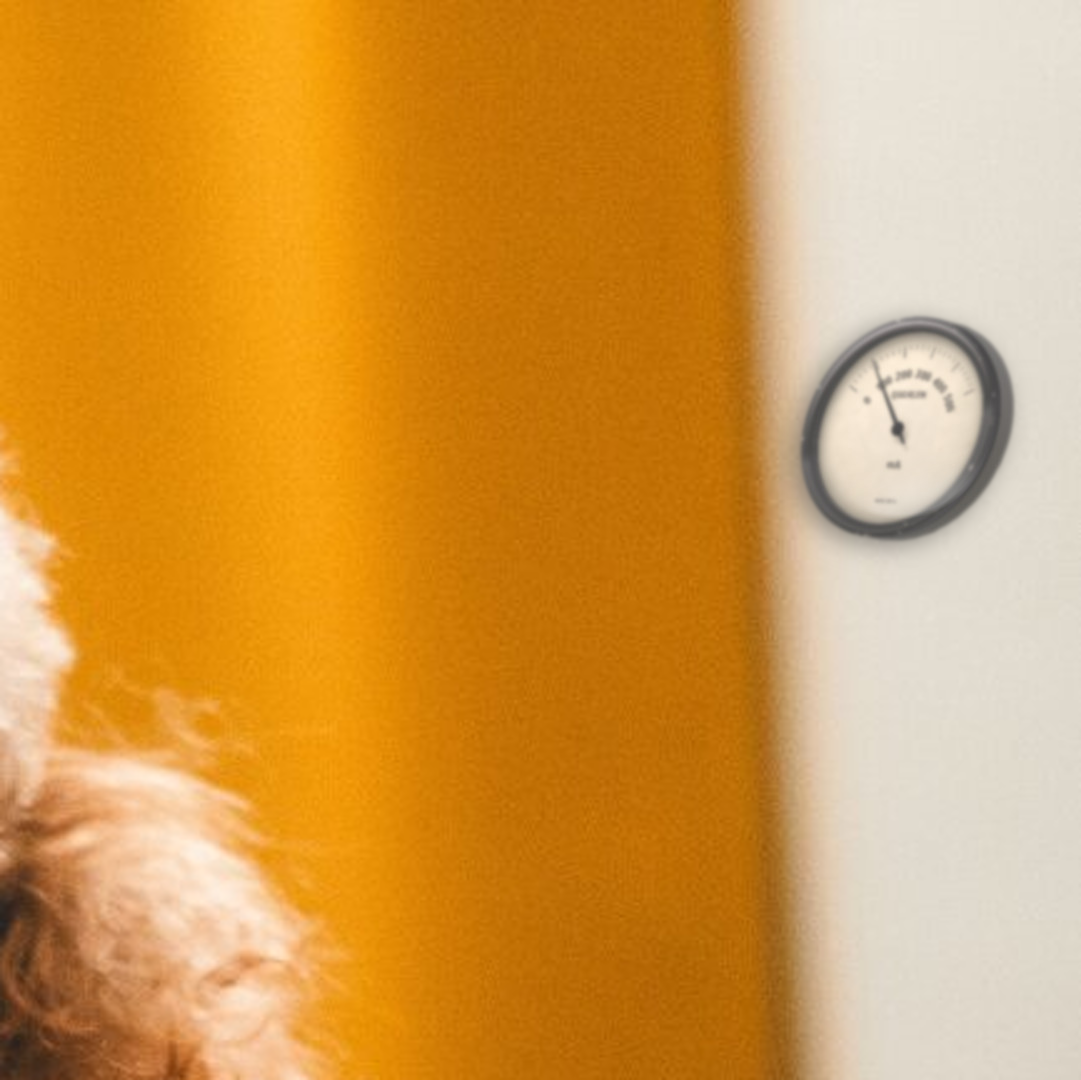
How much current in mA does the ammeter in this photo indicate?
100 mA
